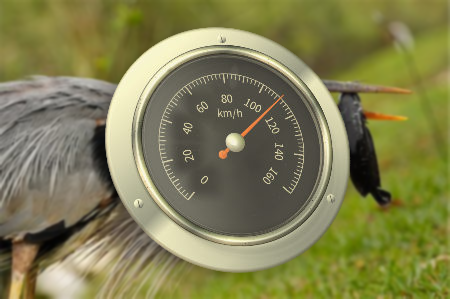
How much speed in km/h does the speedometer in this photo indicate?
110 km/h
